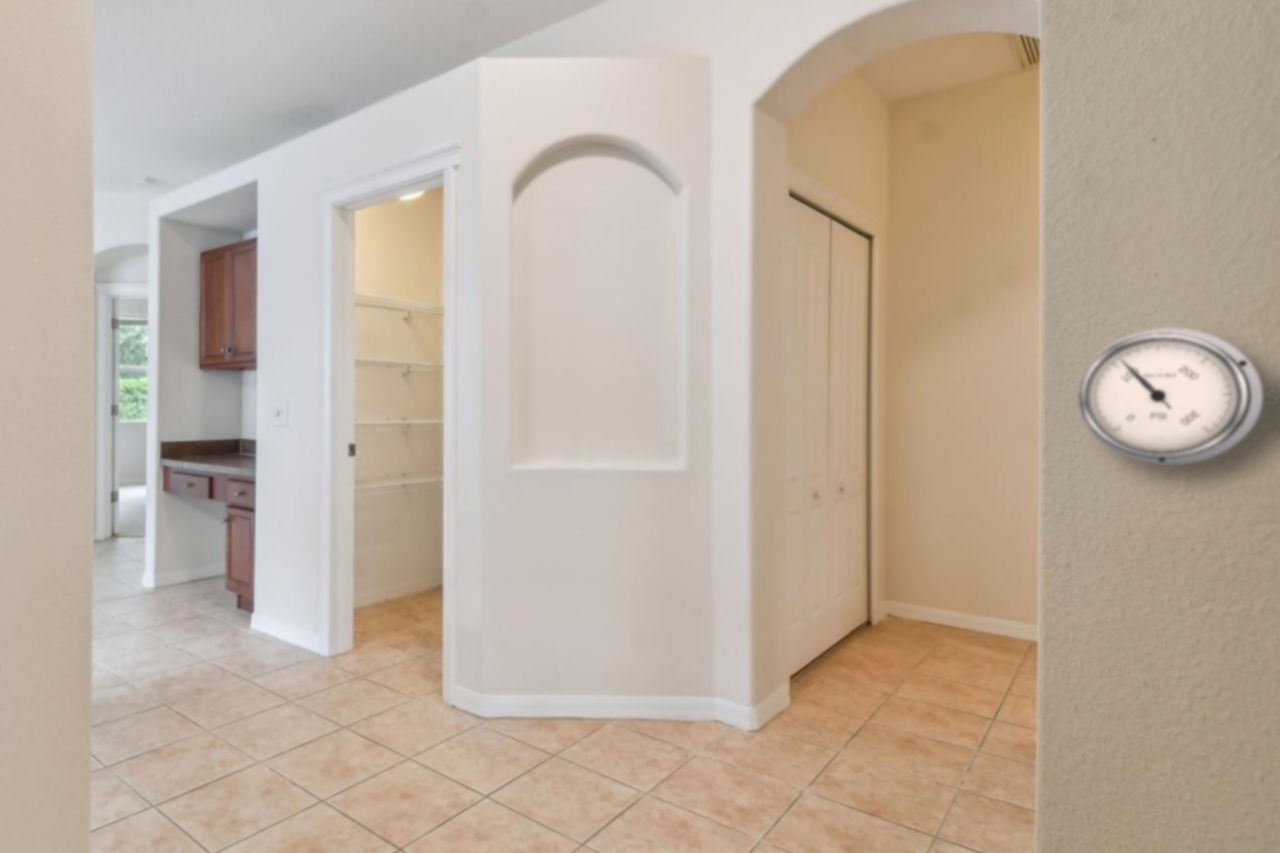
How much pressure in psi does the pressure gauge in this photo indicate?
110 psi
